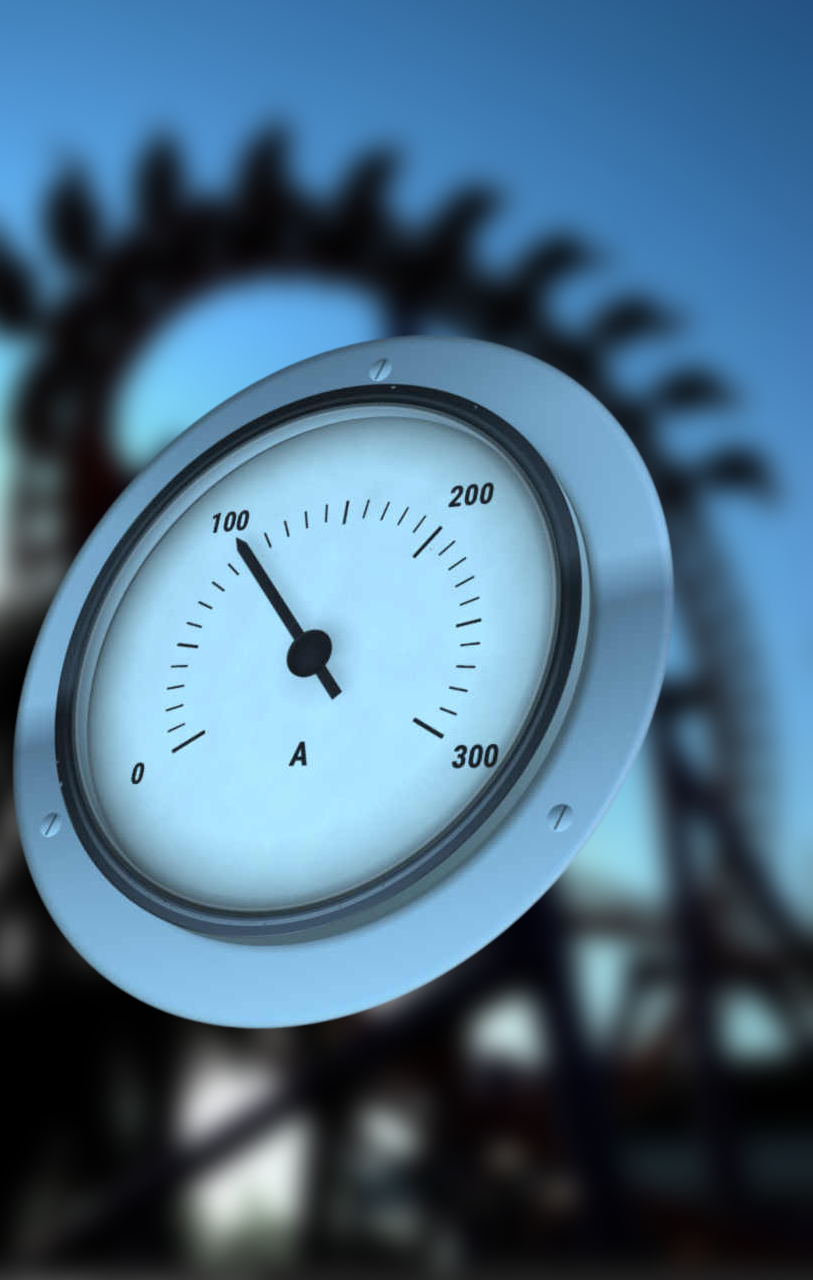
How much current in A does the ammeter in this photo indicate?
100 A
